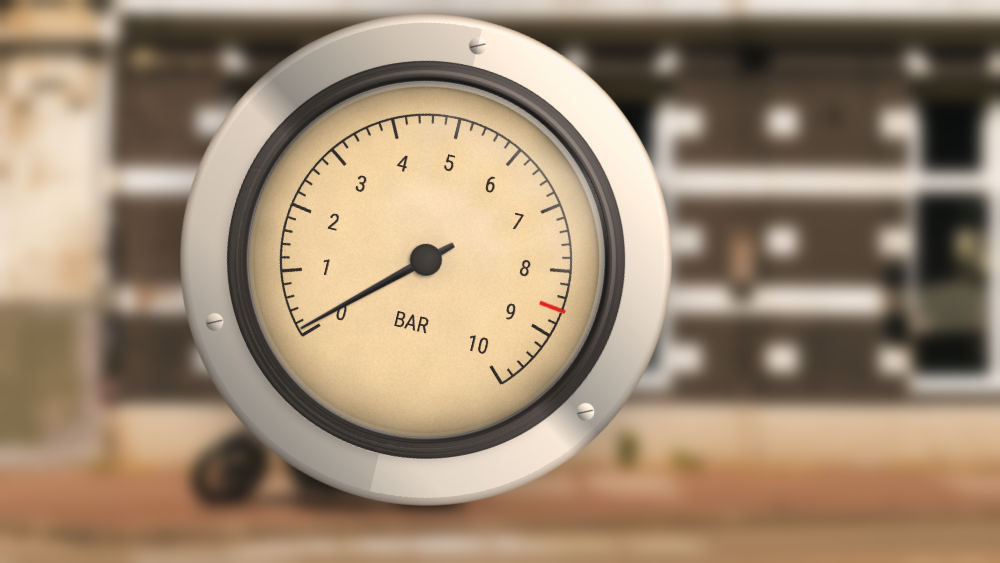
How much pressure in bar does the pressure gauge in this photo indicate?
0.1 bar
